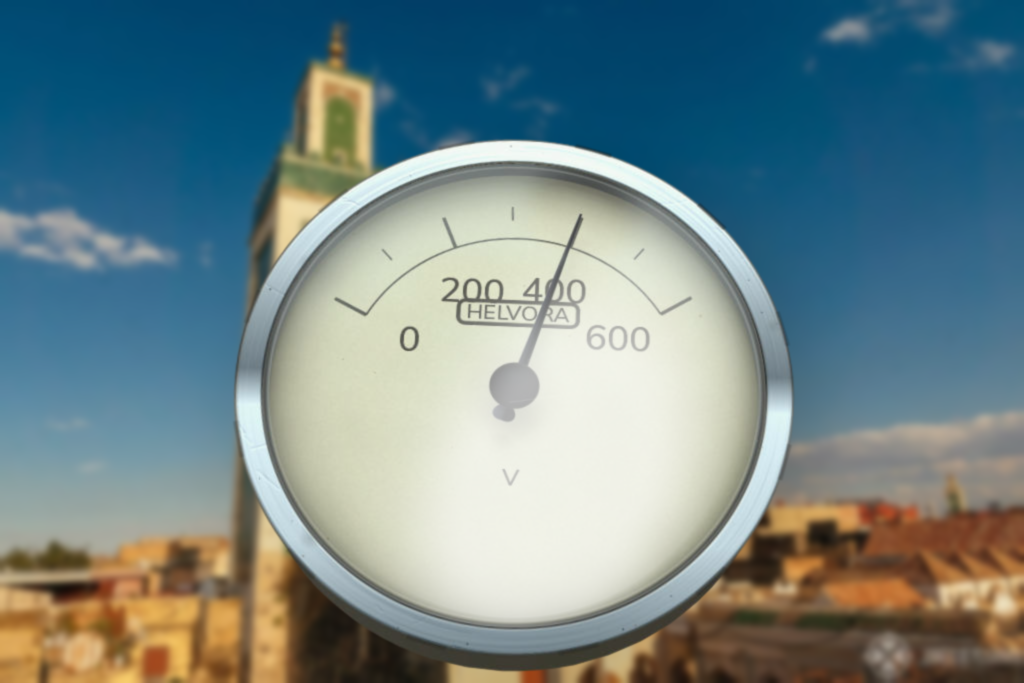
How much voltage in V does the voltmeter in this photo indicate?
400 V
